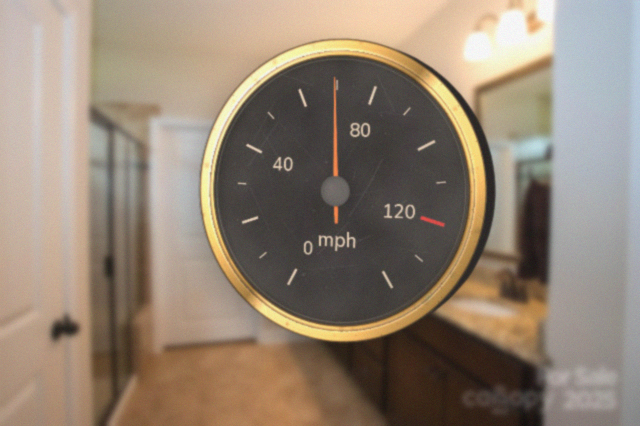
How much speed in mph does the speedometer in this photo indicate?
70 mph
